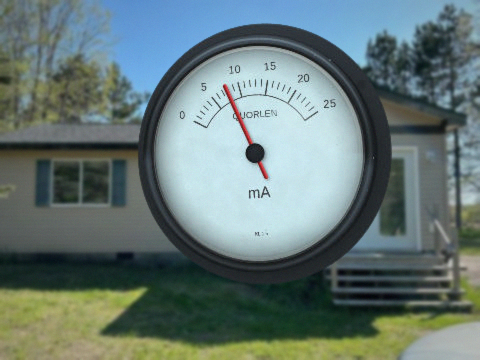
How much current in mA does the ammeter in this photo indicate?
8 mA
